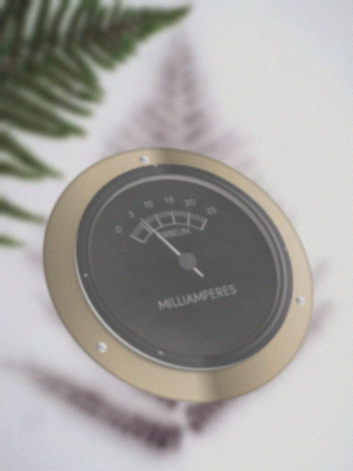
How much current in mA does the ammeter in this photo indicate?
5 mA
